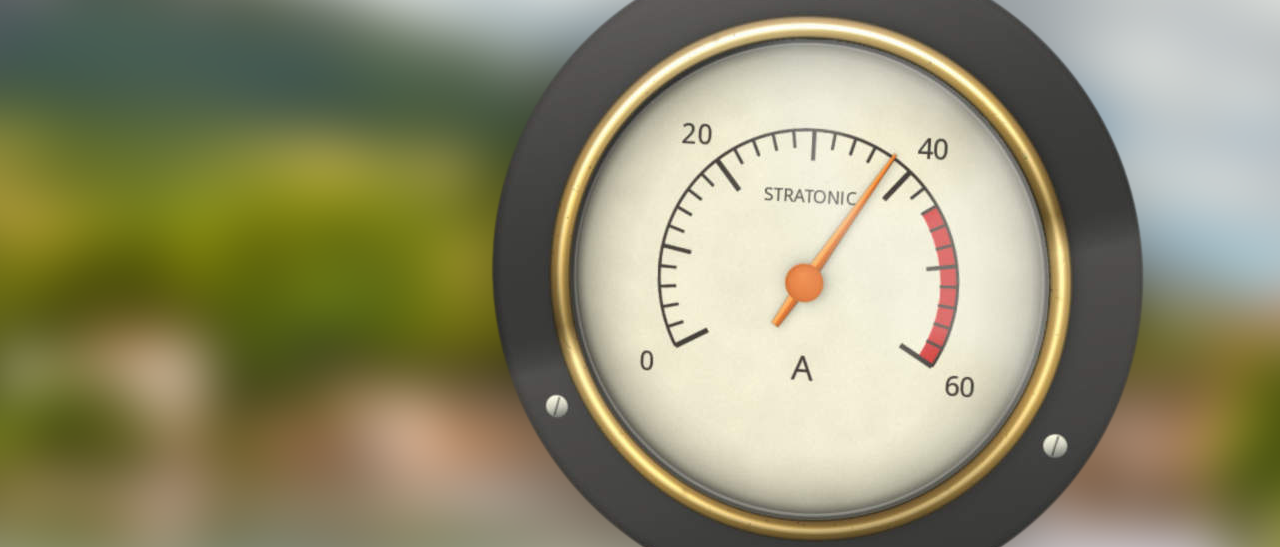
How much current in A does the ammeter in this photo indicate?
38 A
